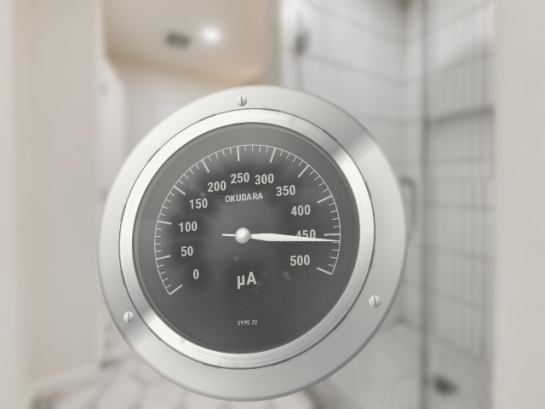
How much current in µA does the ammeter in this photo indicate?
460 µA
